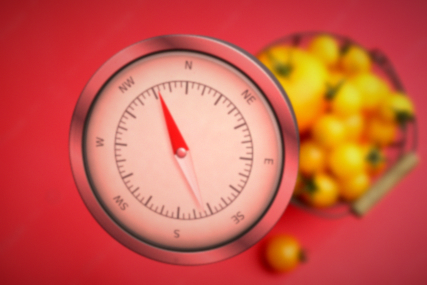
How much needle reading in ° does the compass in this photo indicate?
335 °
